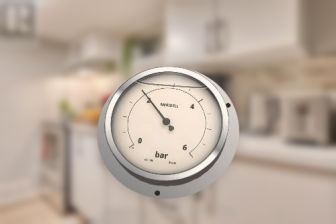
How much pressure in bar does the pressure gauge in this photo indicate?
2 bar
